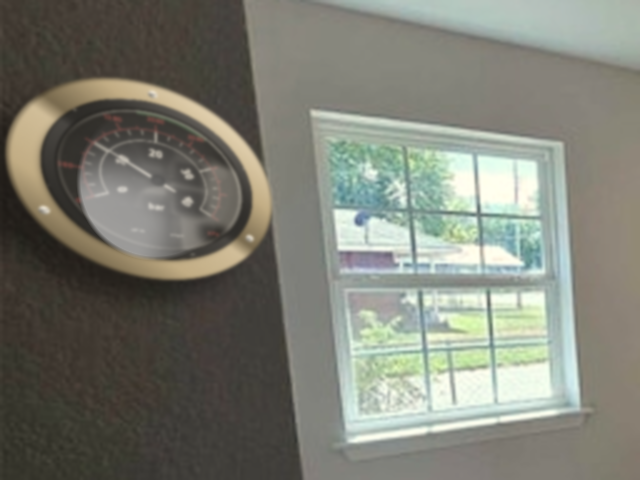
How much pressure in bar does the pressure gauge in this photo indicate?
10 bar
